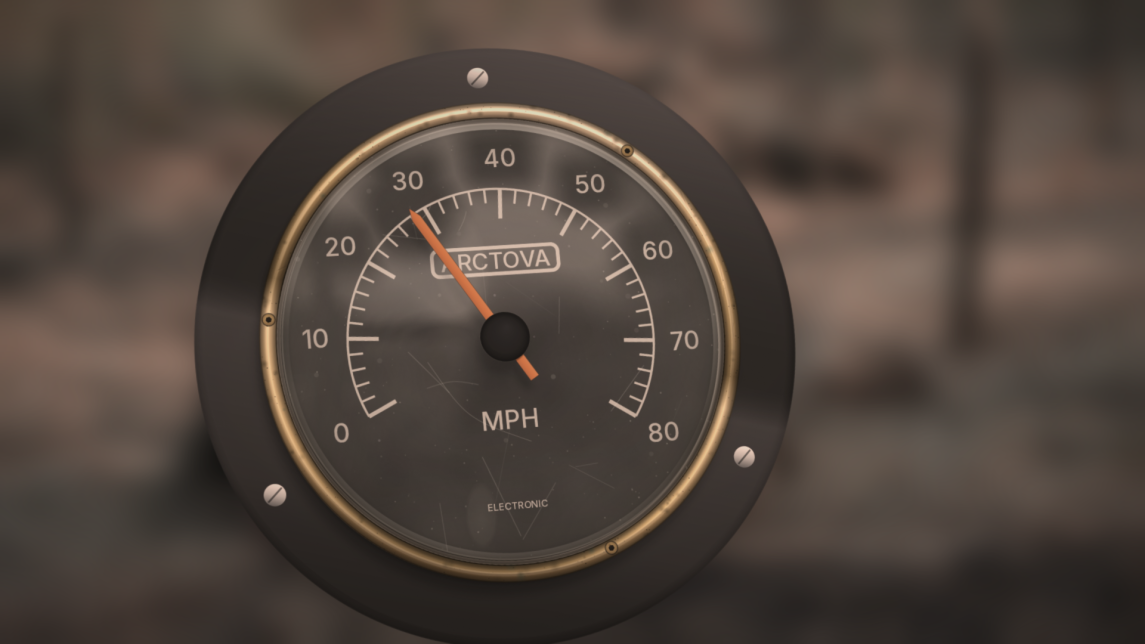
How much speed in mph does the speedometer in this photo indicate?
28 mph
